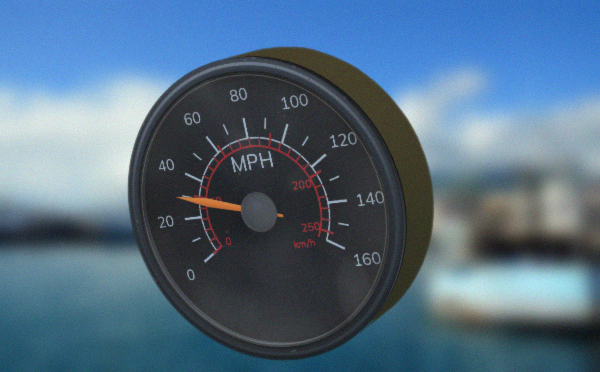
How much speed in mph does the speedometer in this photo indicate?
30 mph
